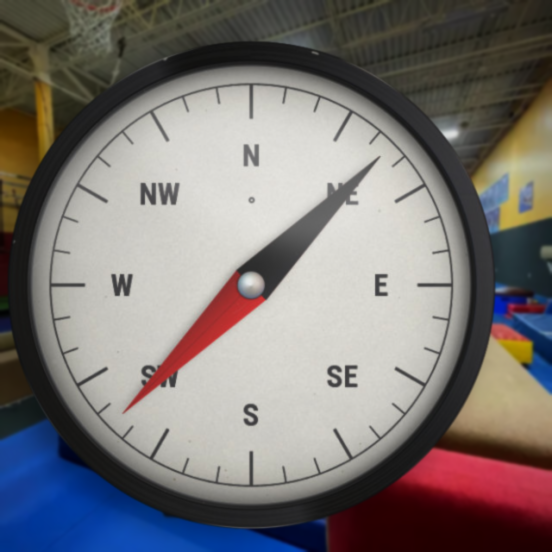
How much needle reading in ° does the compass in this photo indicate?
225 °
